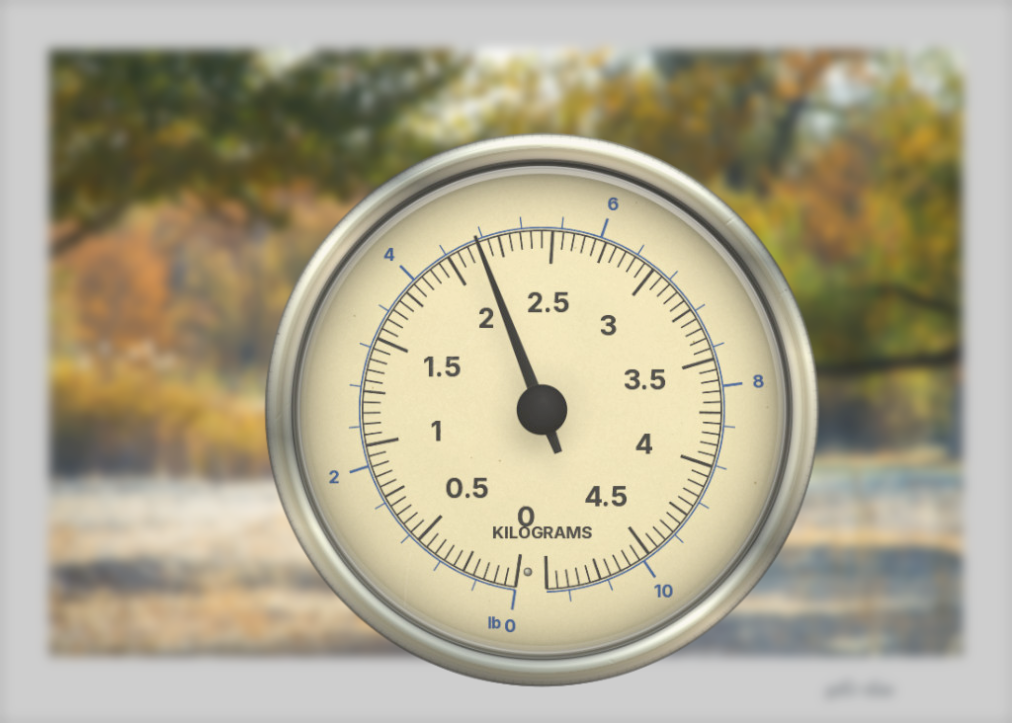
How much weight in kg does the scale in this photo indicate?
2.15 kg
